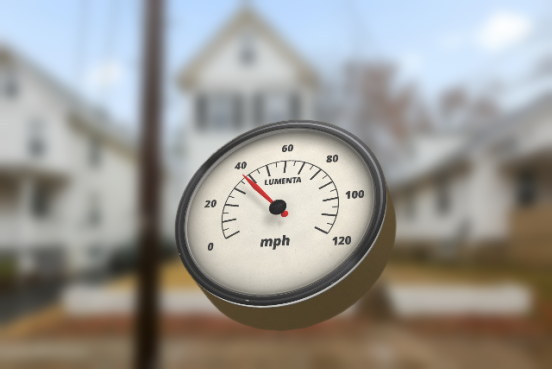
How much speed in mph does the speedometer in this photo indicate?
37.5 mph
